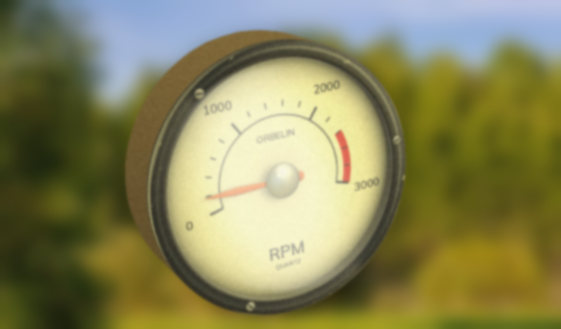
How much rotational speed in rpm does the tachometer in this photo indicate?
200 rpm
